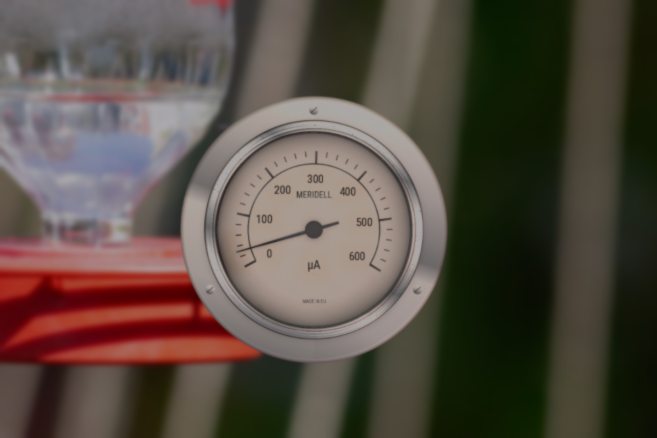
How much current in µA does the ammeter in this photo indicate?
30 µA
